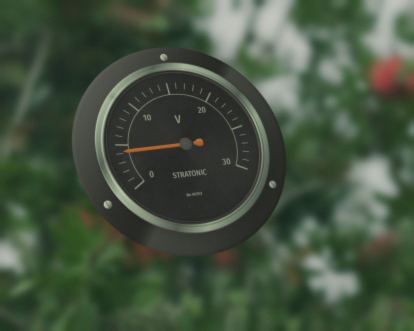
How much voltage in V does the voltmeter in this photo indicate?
4 V
